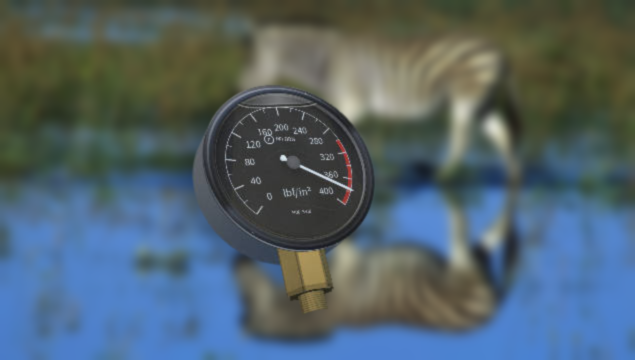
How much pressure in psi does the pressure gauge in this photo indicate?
380 psi
